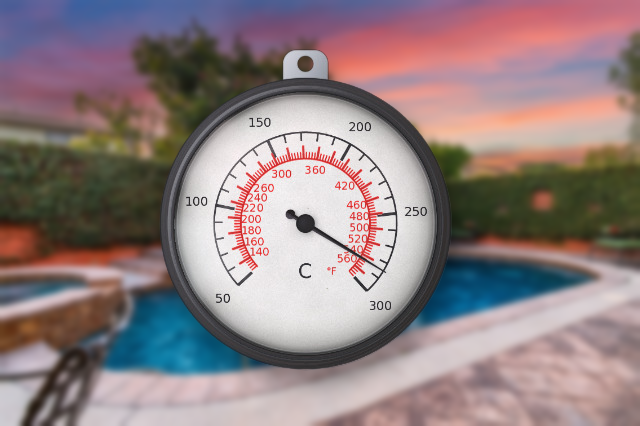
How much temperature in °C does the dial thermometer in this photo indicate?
285 °C
